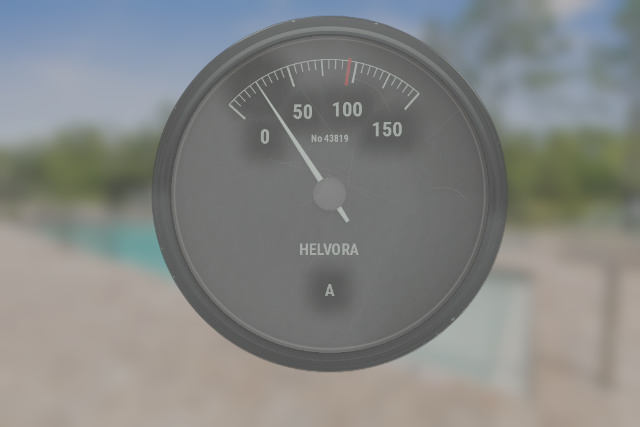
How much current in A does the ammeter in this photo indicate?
25 A
